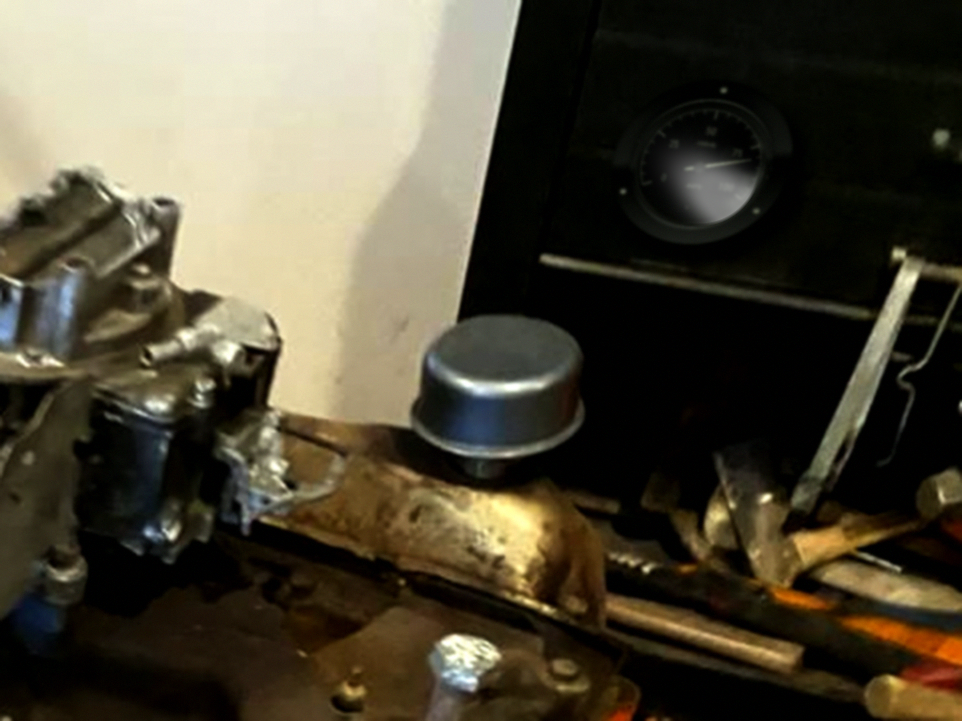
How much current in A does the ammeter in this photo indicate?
80 A
